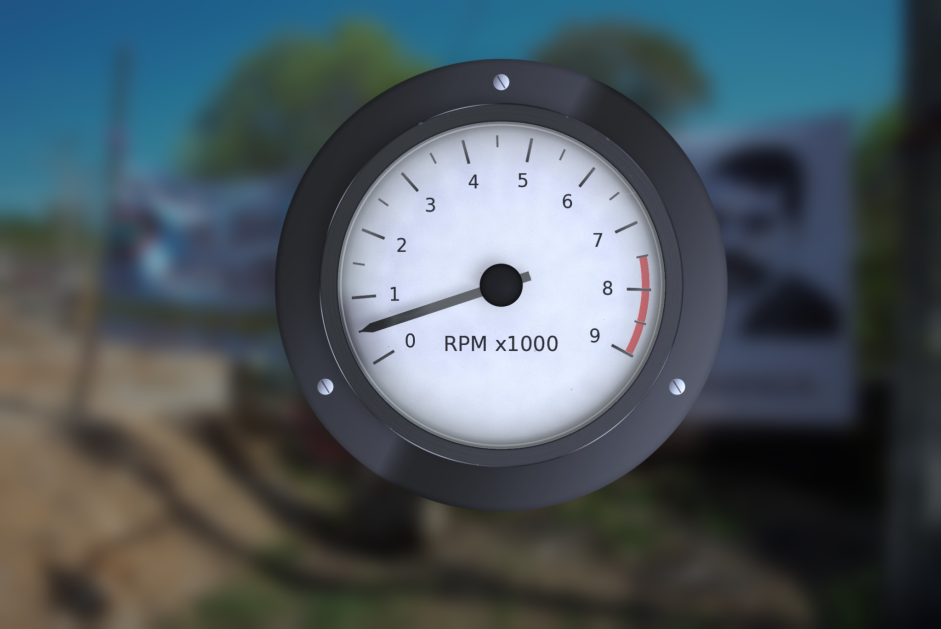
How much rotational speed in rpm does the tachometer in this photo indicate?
500 rpm
